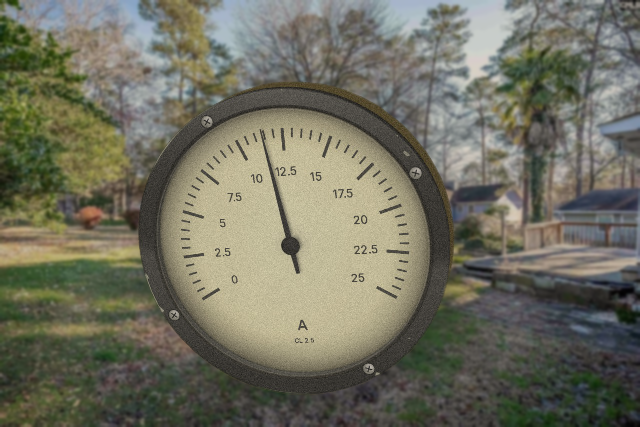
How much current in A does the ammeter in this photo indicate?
11.5 A
